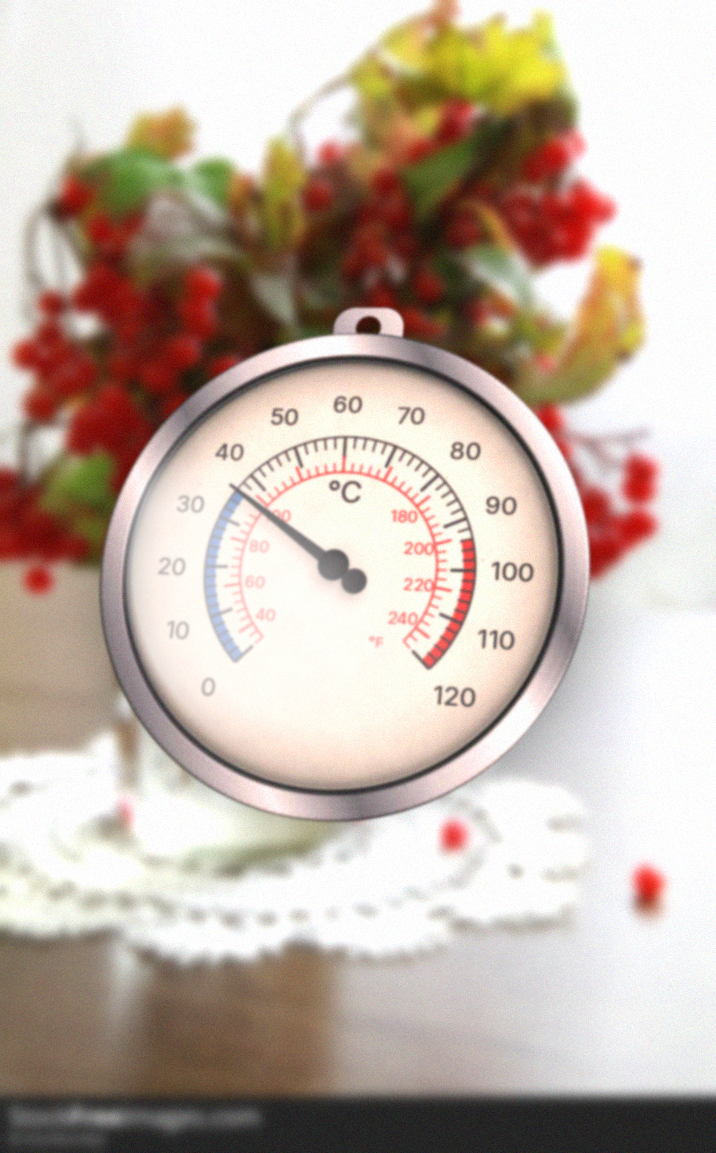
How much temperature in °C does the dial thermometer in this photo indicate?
36 °C
